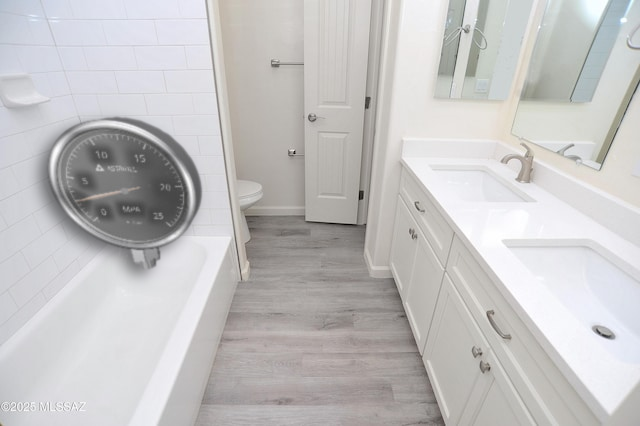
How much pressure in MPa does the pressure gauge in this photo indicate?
2.5 MPa
